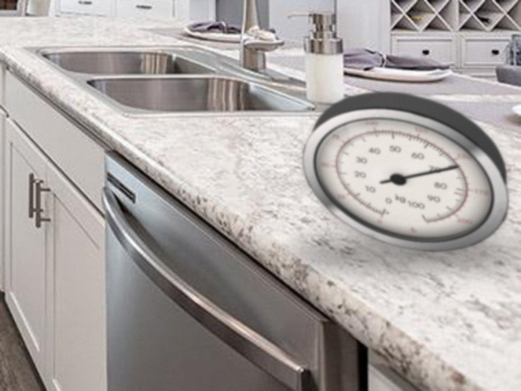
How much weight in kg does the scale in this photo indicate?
70 kg
